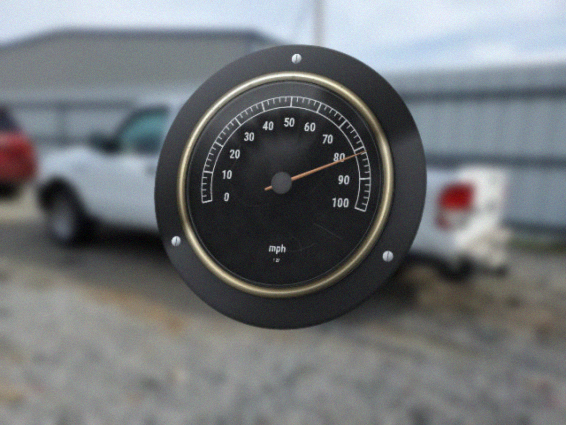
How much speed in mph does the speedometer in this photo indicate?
82 mph
